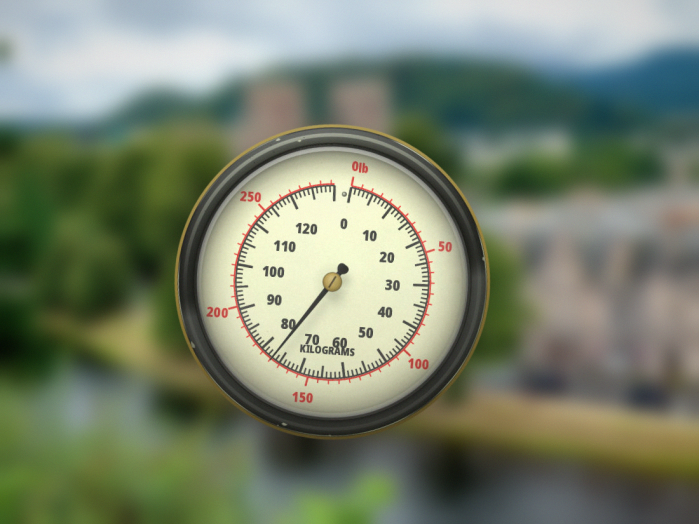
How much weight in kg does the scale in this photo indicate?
77 kg
